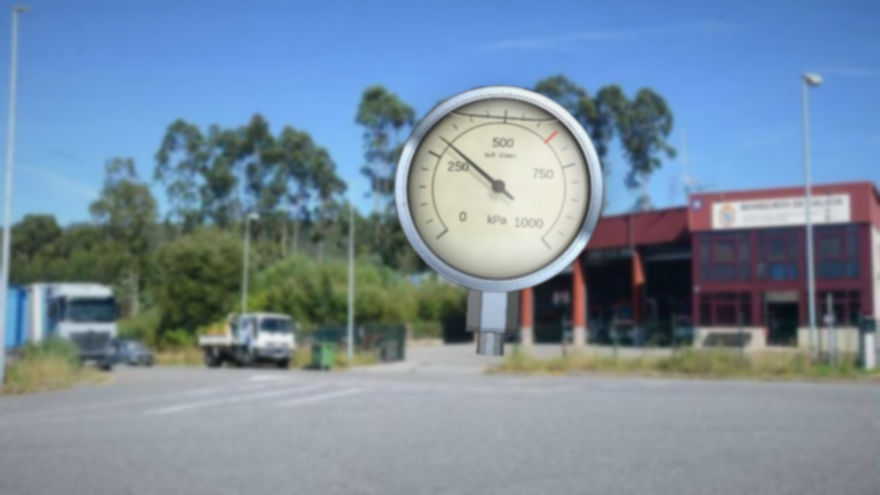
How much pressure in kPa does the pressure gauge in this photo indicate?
300 kPa
